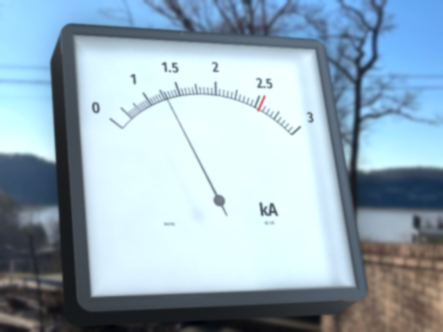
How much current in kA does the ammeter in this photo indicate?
1.25 kA
